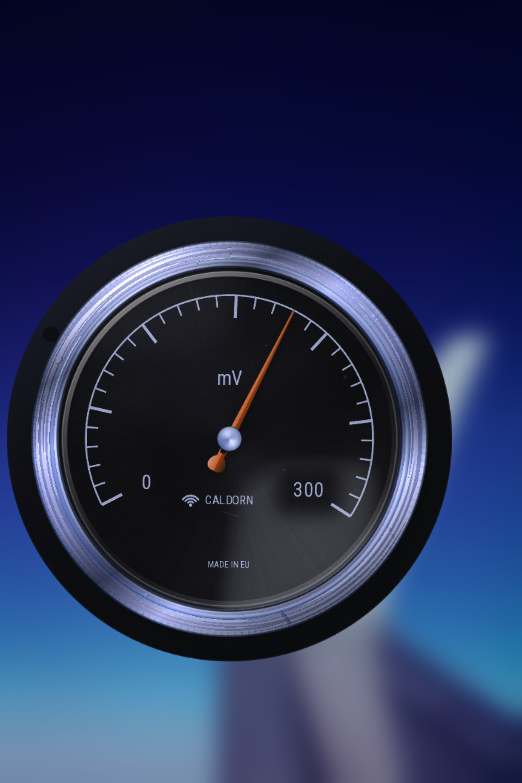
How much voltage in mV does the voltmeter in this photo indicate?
180 mV
